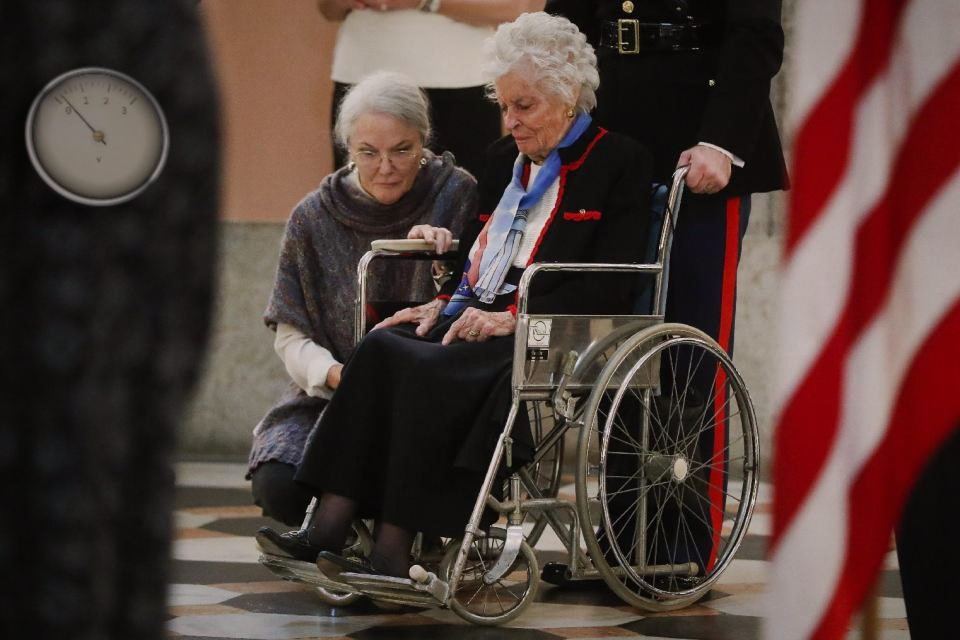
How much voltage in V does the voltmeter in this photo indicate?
0.2 V
